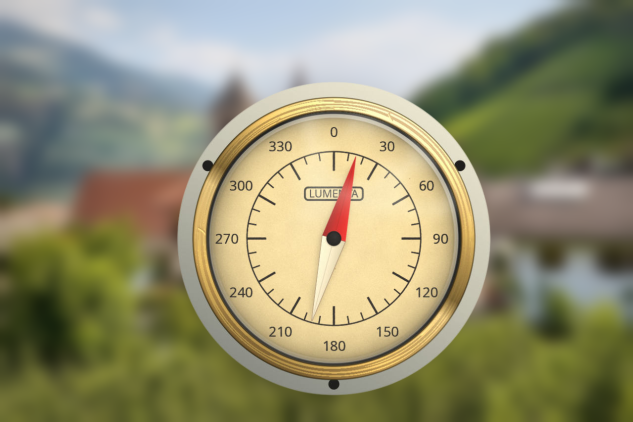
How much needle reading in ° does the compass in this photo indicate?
15 °
